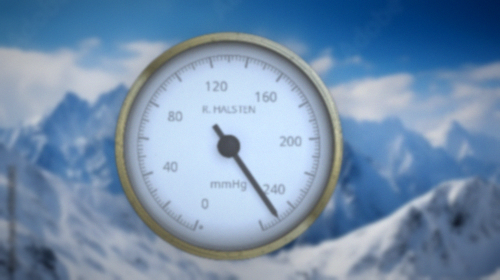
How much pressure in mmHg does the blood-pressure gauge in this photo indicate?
250 mmHg
